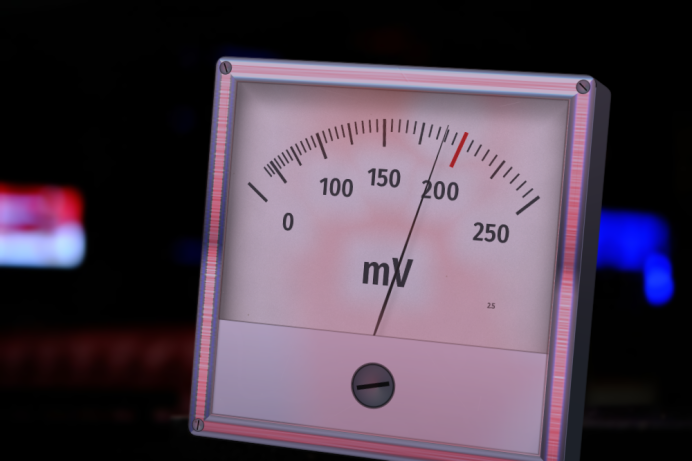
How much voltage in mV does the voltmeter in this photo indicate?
190 mV
